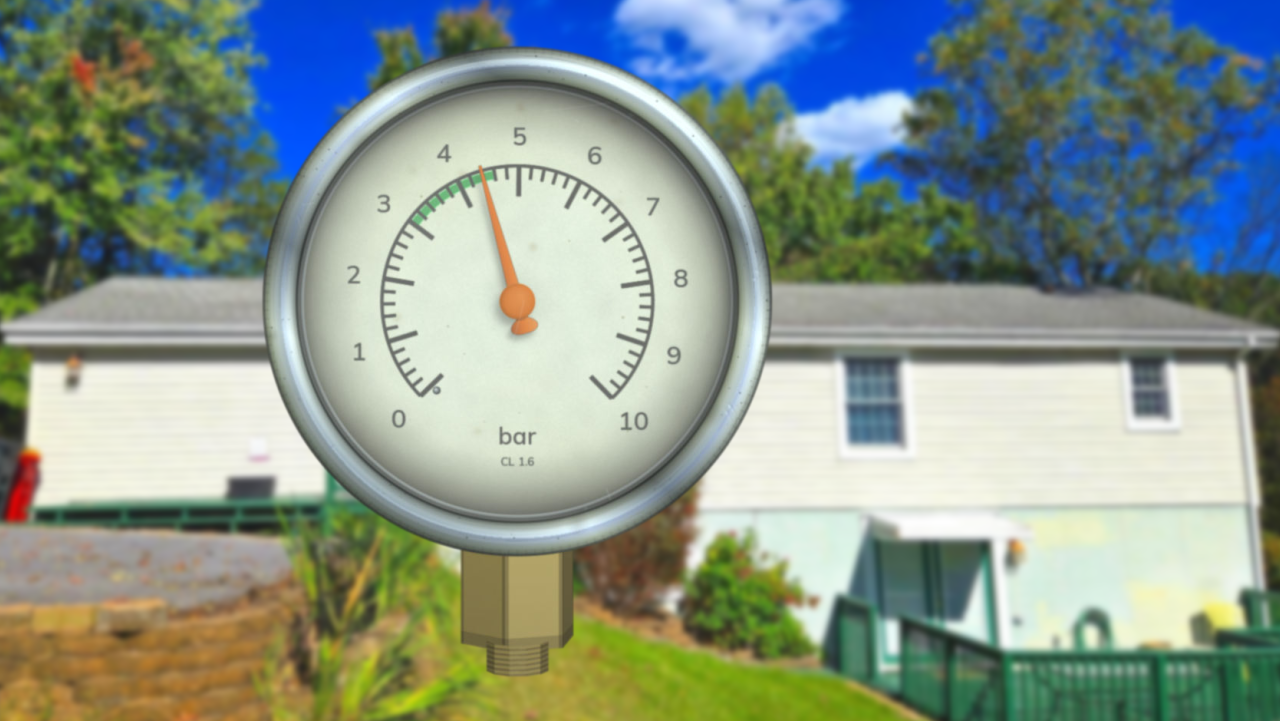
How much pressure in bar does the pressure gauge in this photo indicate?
4.4 bar
